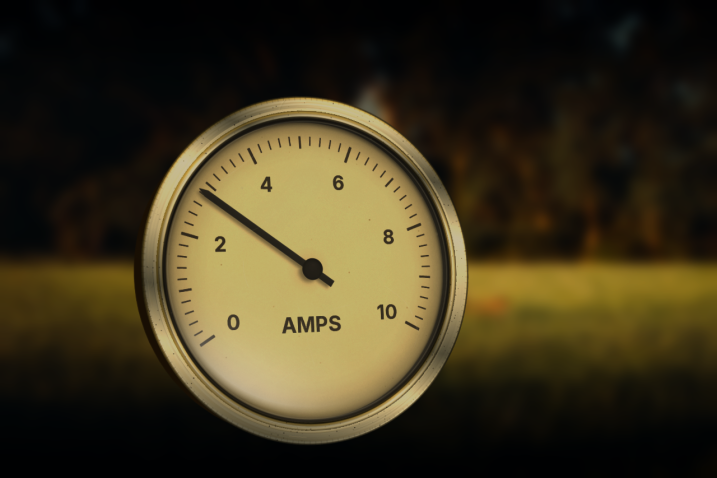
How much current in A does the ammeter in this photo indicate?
2.8 A
